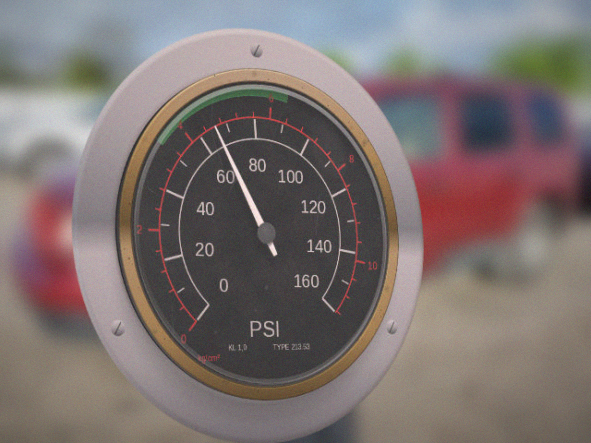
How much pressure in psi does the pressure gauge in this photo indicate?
65 psi
